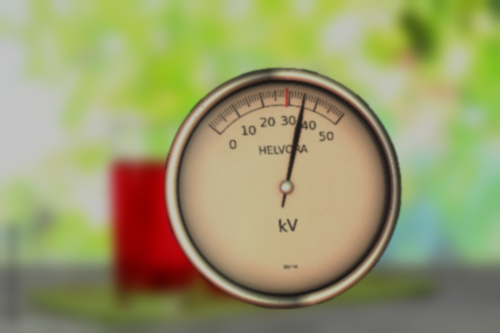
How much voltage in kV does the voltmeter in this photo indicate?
35 kV
